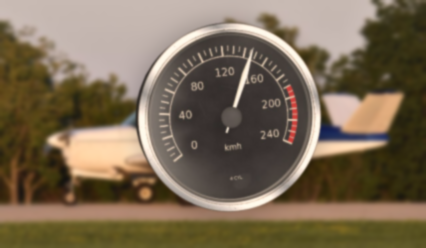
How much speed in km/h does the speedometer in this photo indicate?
145 km/h
